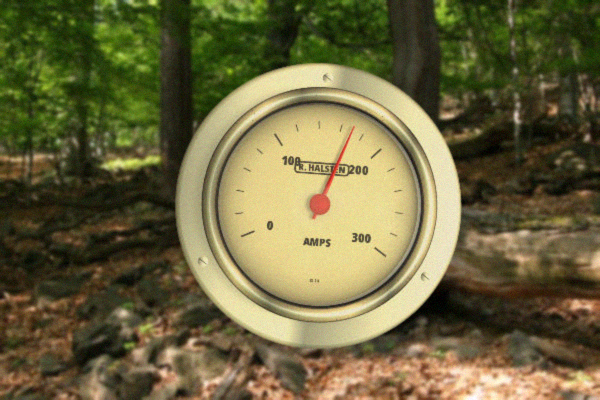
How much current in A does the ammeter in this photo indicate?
170 A
